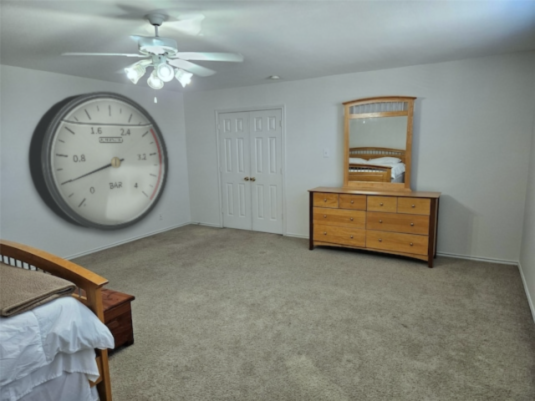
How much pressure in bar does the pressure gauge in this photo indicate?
0.4 bar
